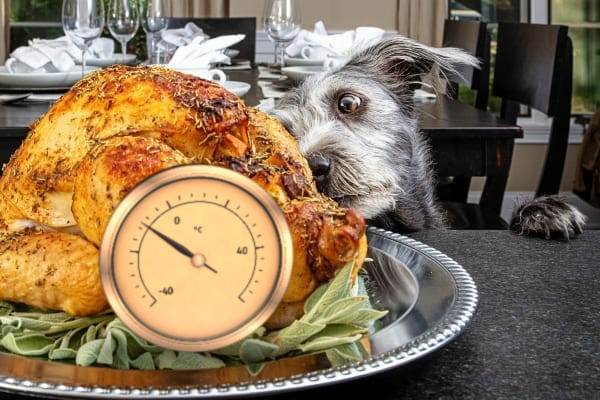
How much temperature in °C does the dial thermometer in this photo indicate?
-10 °C
